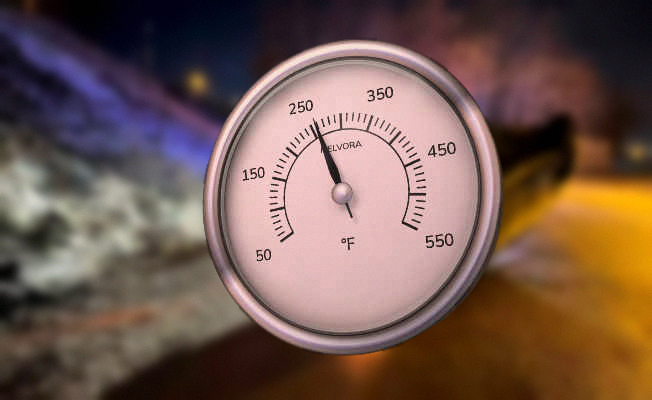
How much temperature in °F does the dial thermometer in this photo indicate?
260 °F
